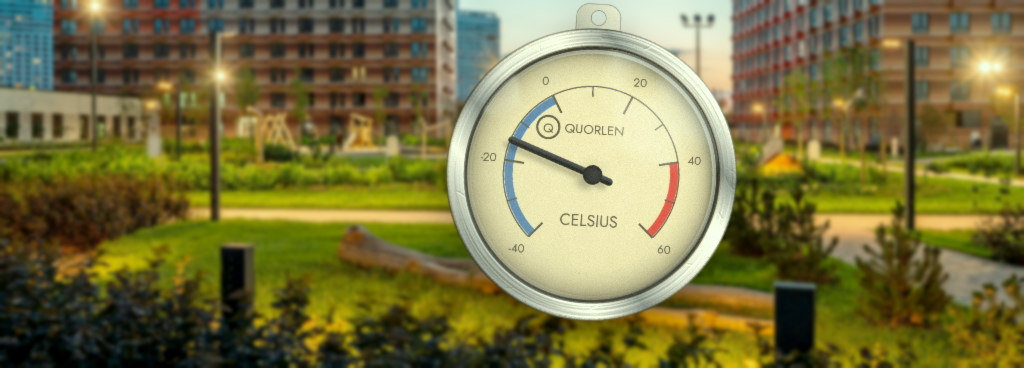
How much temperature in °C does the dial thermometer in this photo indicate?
-15 °C
